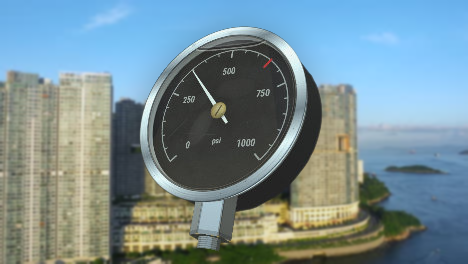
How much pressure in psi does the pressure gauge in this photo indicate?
350 psi
